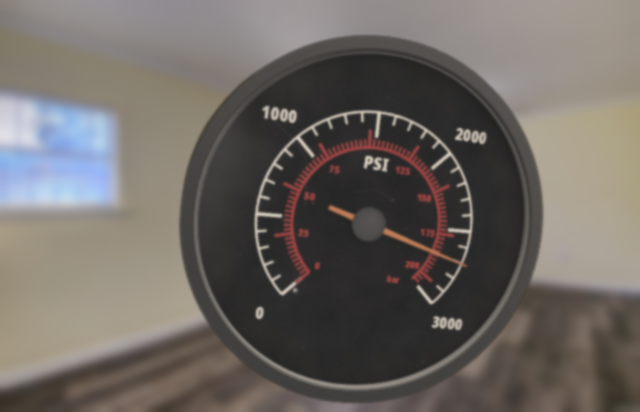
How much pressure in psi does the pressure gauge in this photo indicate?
2700 psi
